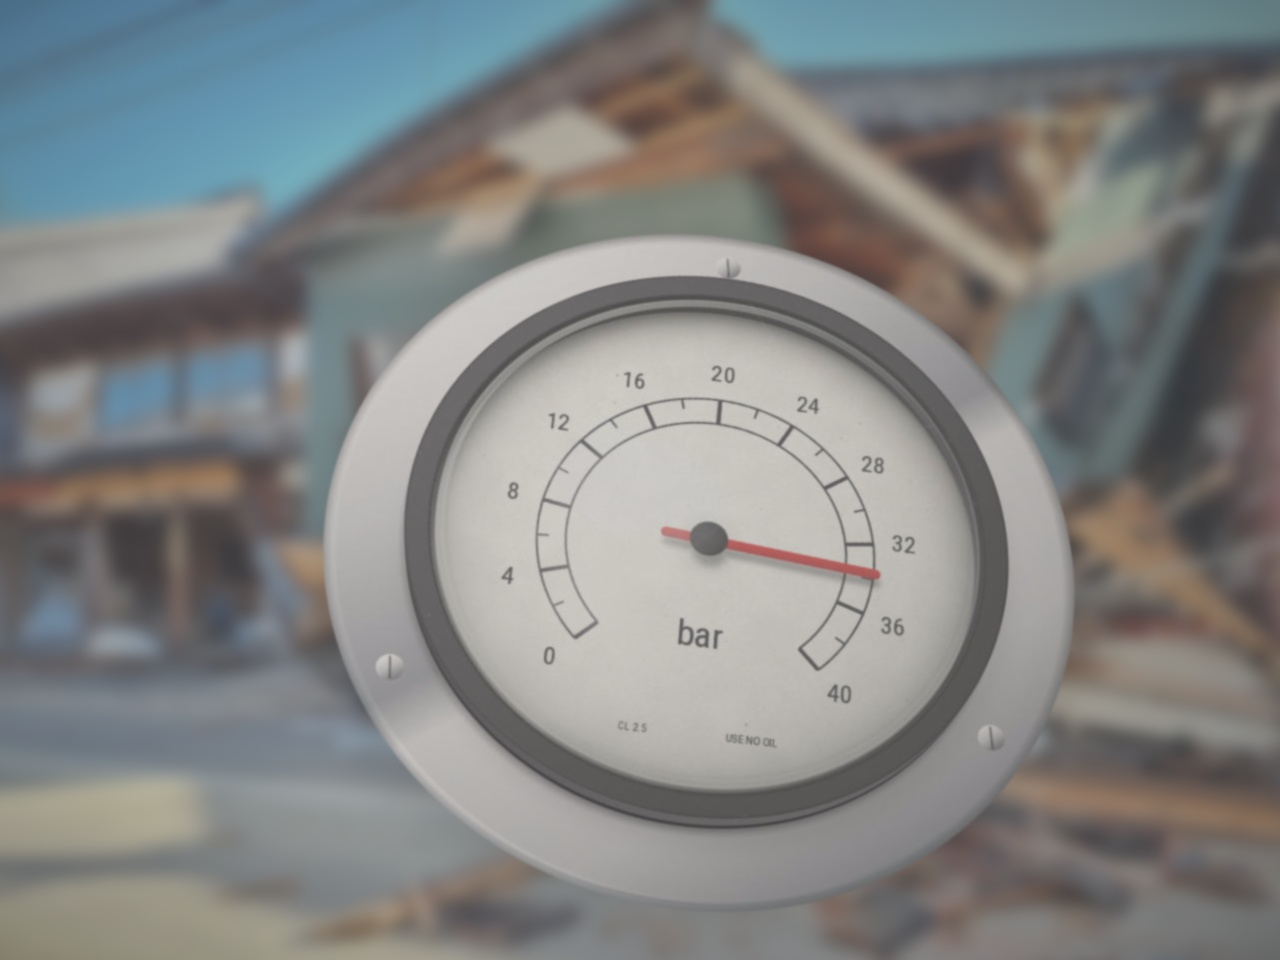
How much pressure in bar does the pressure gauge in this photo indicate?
34 bar
